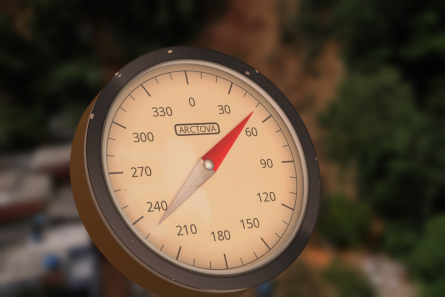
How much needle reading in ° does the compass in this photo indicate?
50 °
